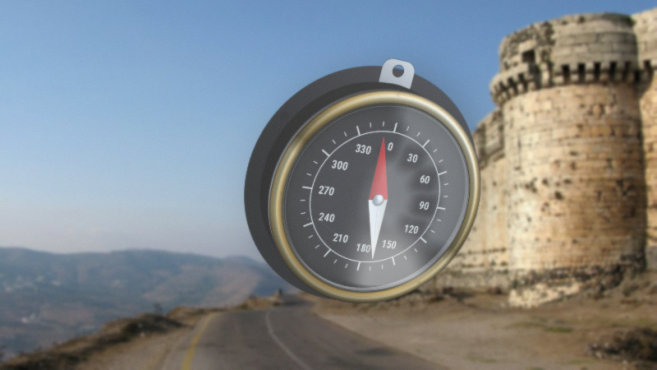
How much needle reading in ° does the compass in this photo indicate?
350 °
